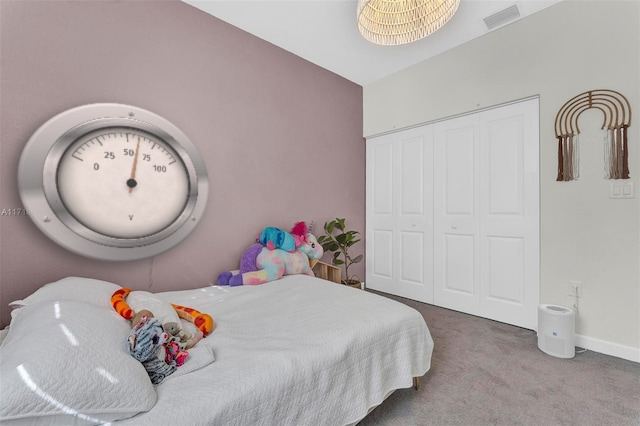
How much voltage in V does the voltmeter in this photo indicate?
60 V
